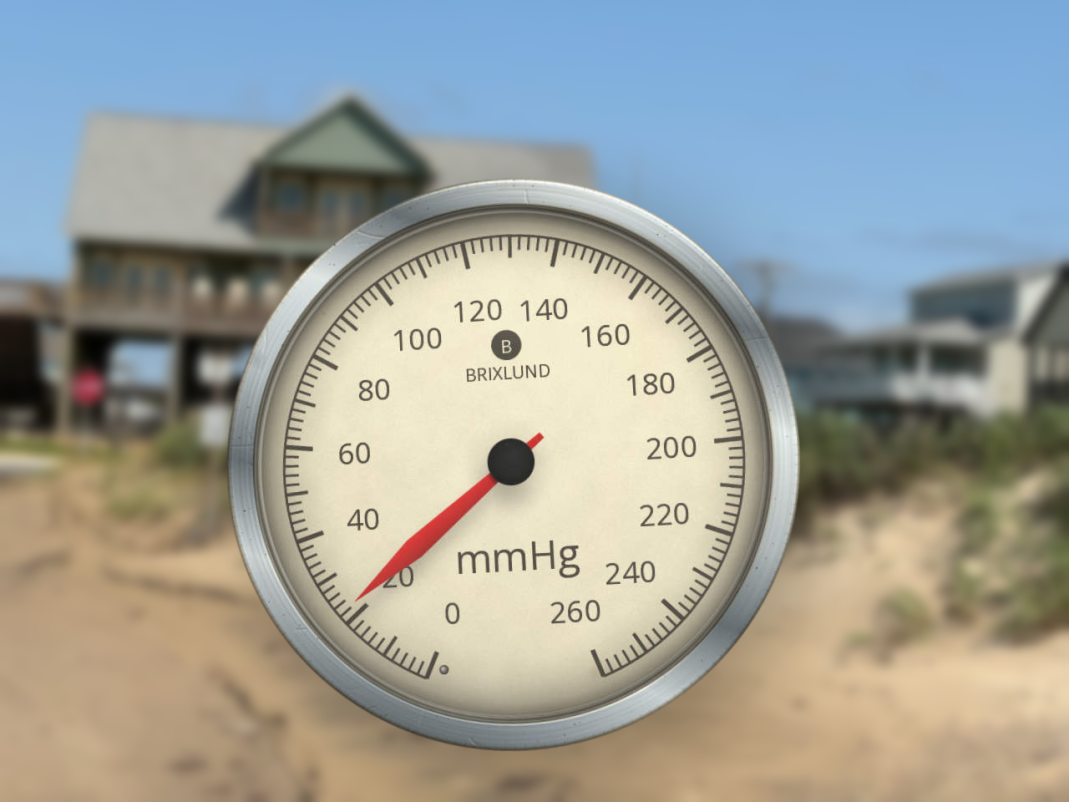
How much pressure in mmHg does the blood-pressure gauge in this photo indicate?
22 mmHg
